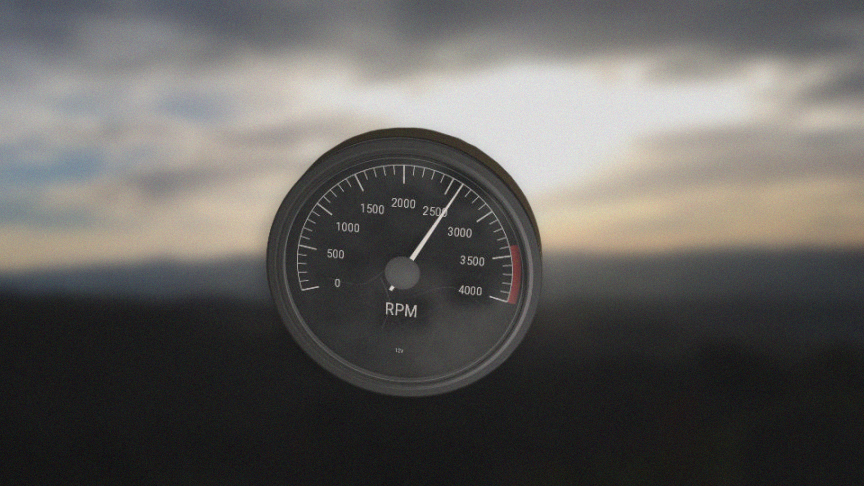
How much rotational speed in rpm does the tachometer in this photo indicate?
2600 rpm
